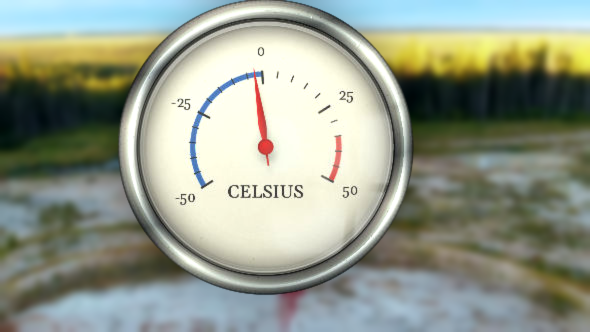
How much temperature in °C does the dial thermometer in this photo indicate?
-2.5 °C
